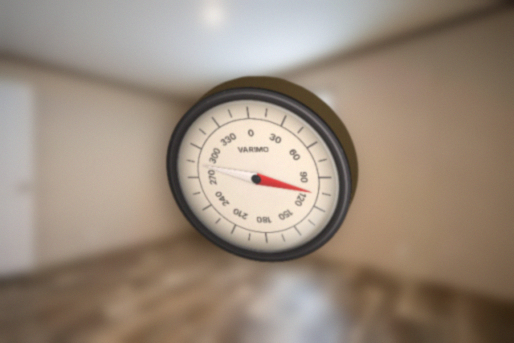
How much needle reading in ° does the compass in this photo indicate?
105 °
